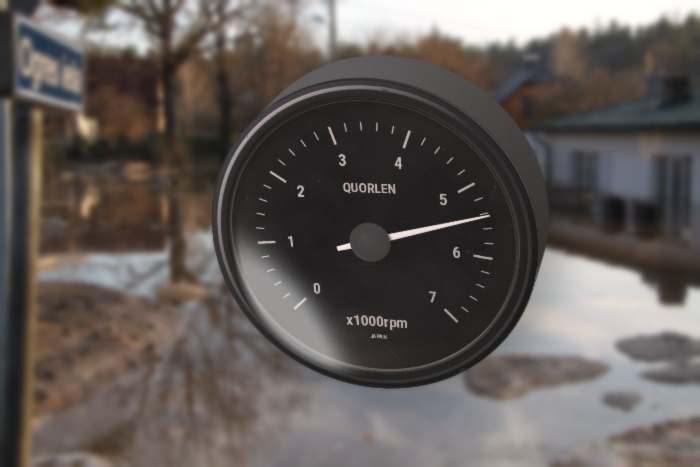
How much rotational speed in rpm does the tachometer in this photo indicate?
5400 rpm
